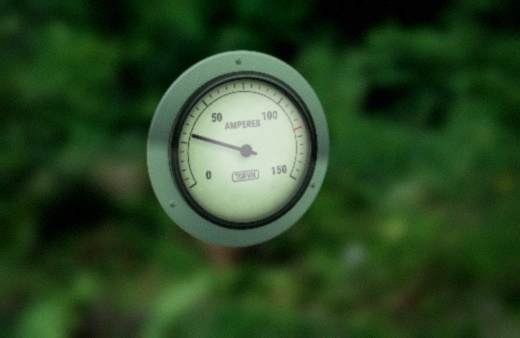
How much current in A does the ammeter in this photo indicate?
30 A
